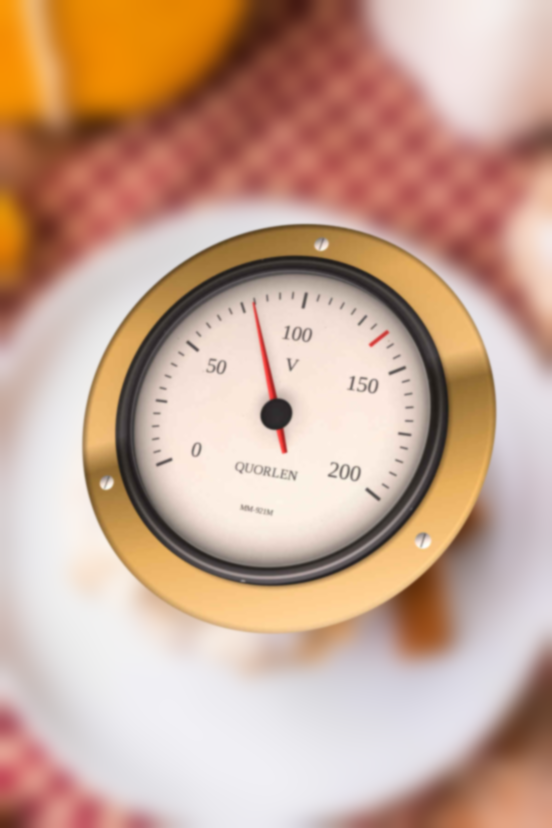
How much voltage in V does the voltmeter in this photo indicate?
80 V
